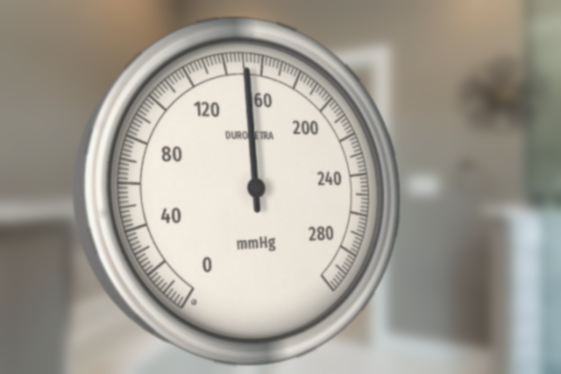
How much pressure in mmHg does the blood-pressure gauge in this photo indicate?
150 mmHg
